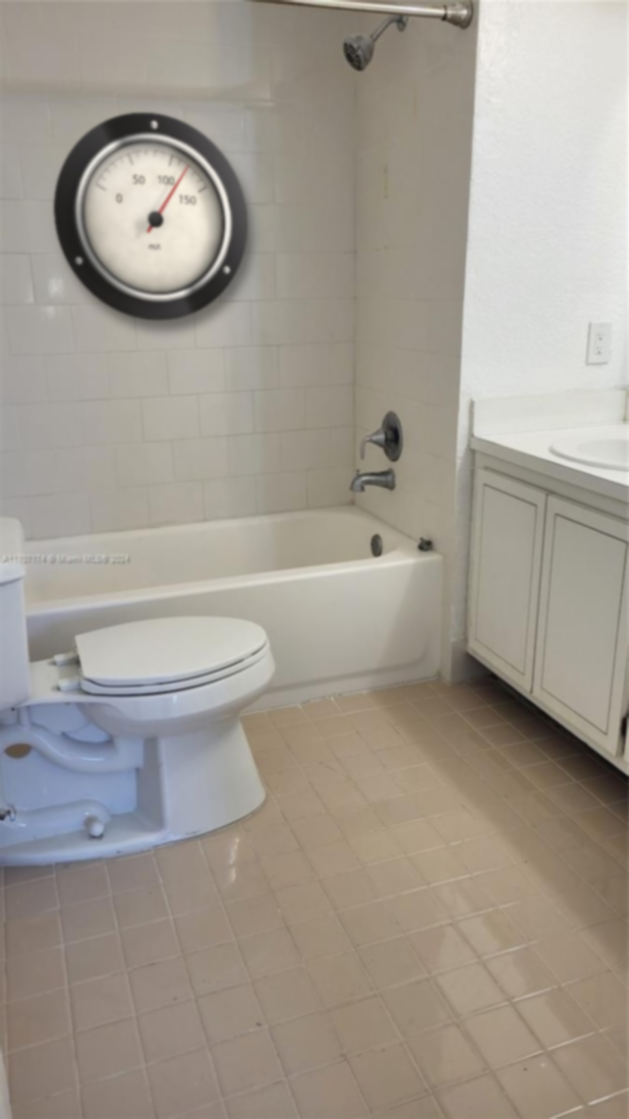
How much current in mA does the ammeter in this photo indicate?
120 mA
